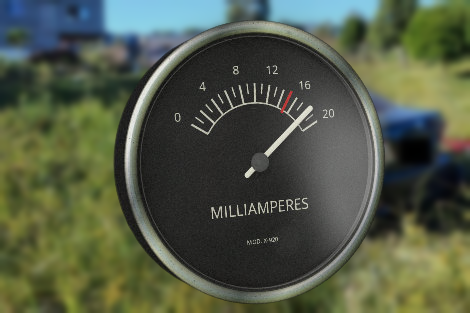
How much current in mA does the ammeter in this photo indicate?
18 mA
